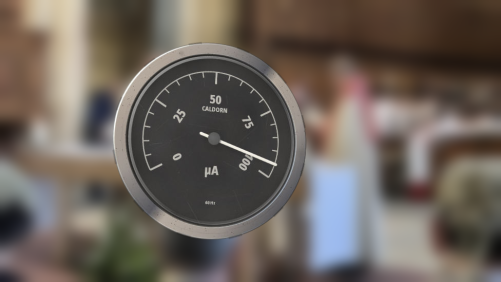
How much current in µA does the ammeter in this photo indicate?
95 µA
